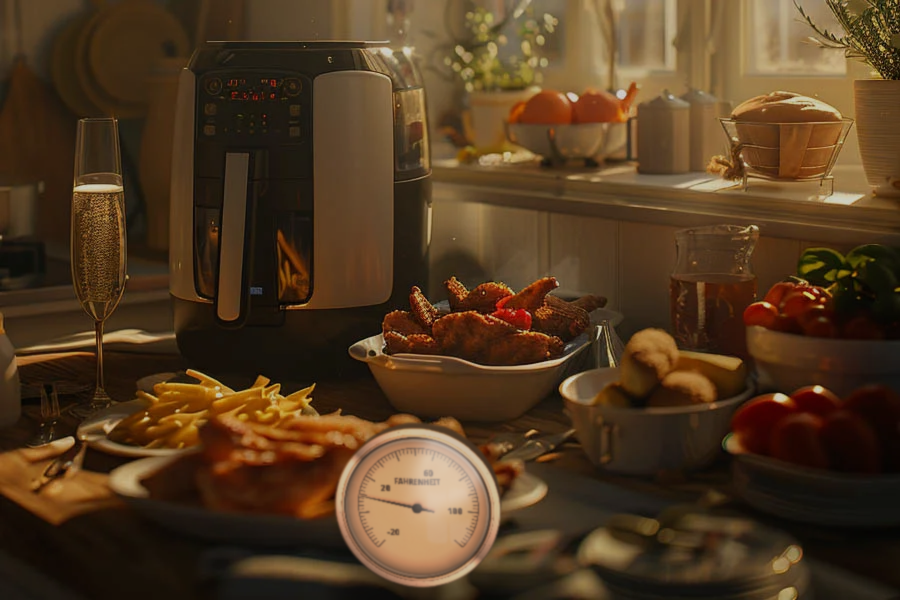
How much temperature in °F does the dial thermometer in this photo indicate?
10 °F
